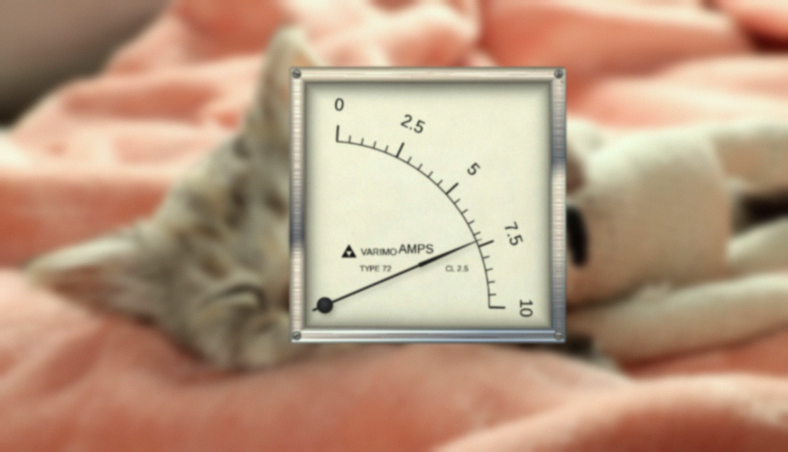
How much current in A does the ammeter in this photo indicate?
7.25 A
